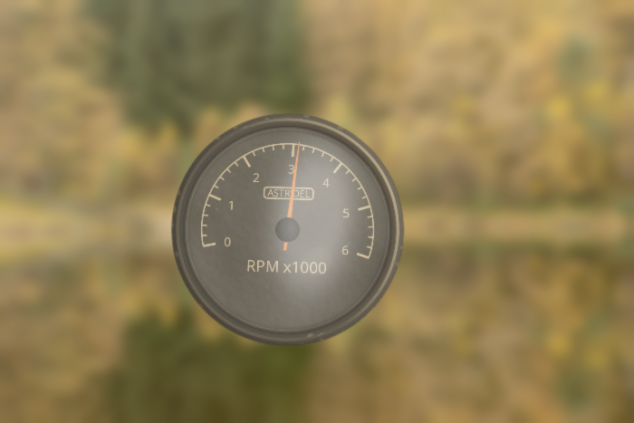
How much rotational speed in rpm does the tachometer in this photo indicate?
3100 rpm
